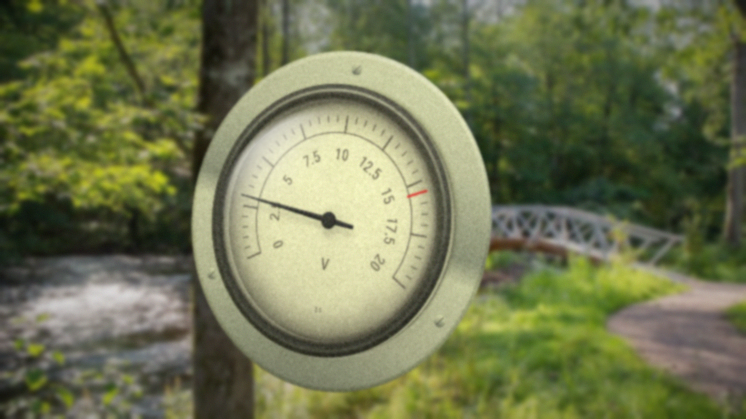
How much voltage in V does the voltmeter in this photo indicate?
3 V
